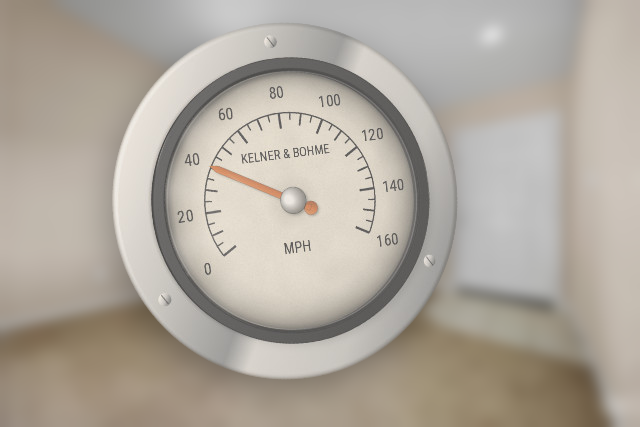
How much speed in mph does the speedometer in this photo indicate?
40 mph
